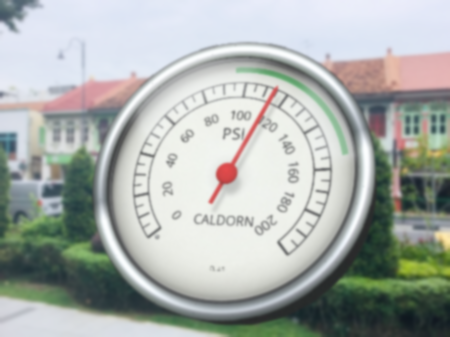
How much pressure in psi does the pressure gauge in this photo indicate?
115 psi
